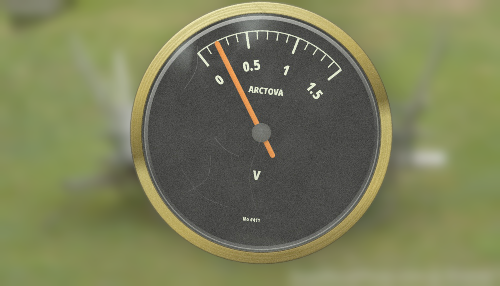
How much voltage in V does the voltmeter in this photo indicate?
0.2 V
